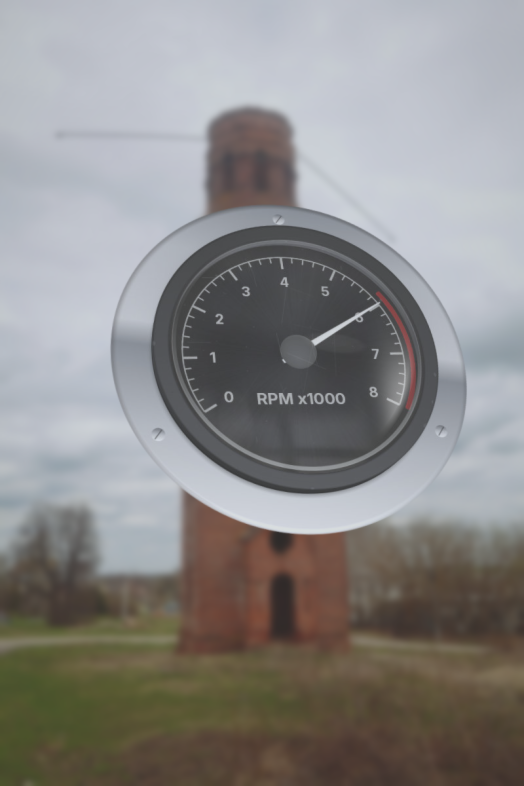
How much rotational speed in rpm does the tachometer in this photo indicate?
6000 rpm
